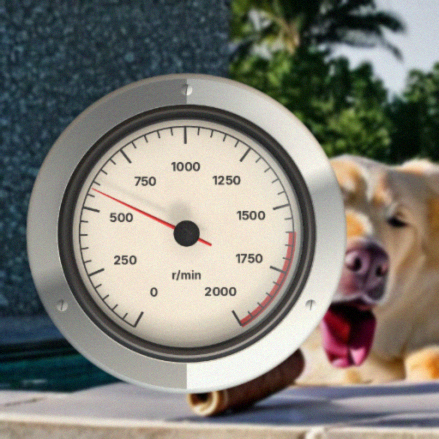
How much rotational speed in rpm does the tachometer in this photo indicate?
575 rpm
